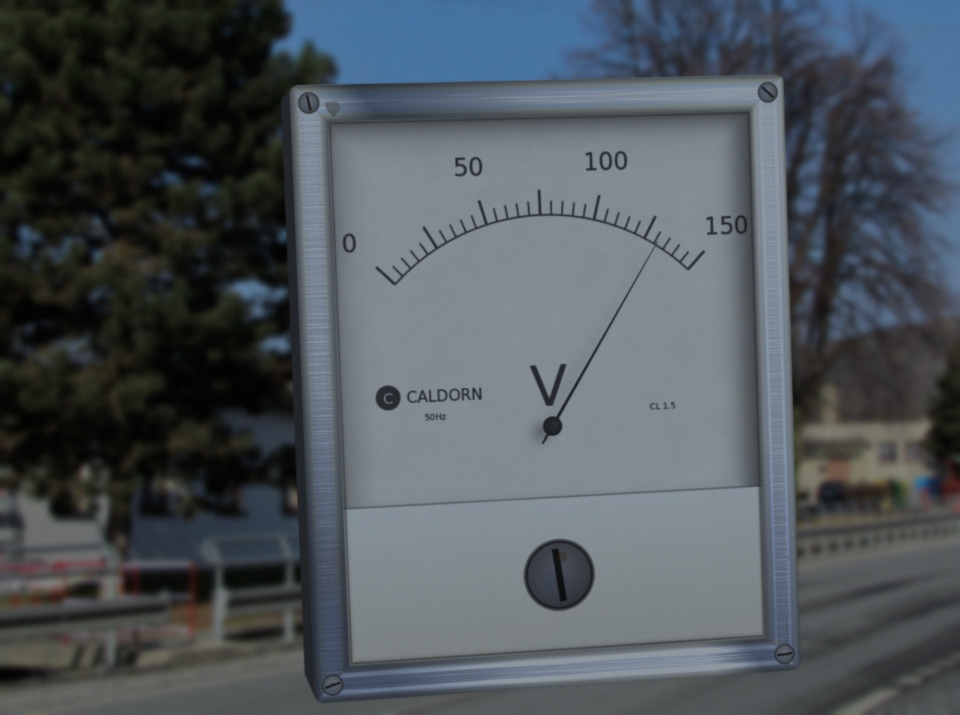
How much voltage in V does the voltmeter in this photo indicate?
130 V
